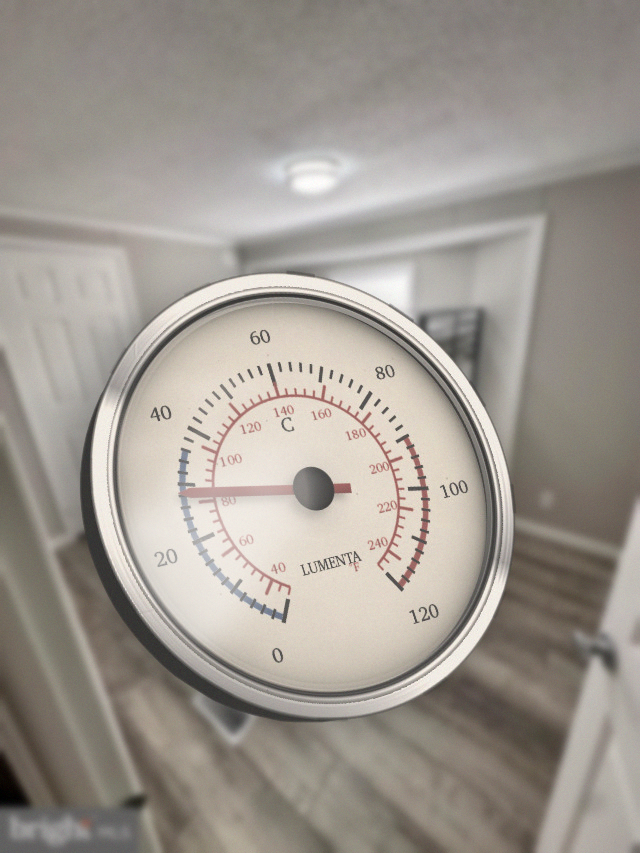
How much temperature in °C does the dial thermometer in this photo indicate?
28 °C
